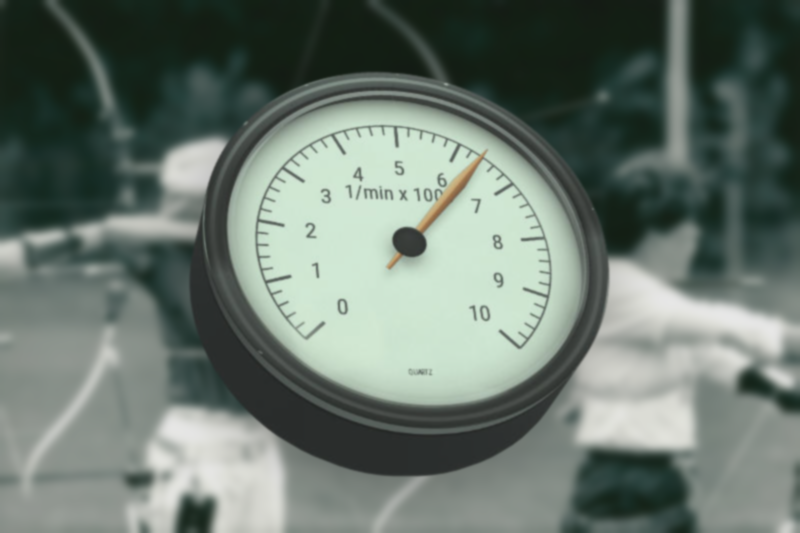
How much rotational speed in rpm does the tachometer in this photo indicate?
6400 rpm
